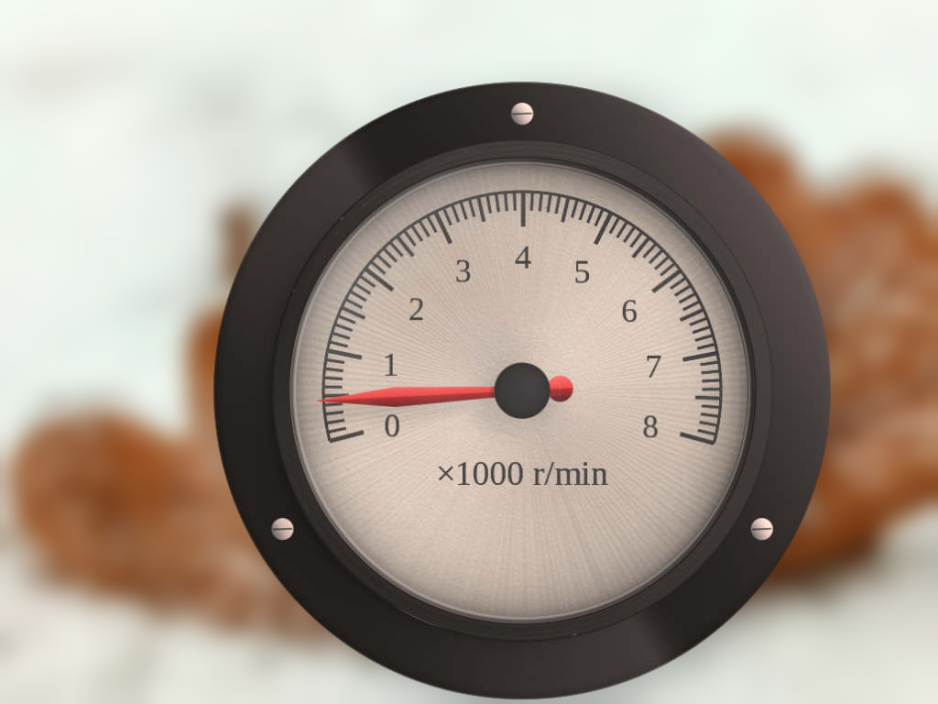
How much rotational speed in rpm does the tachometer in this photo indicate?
450 rpm
